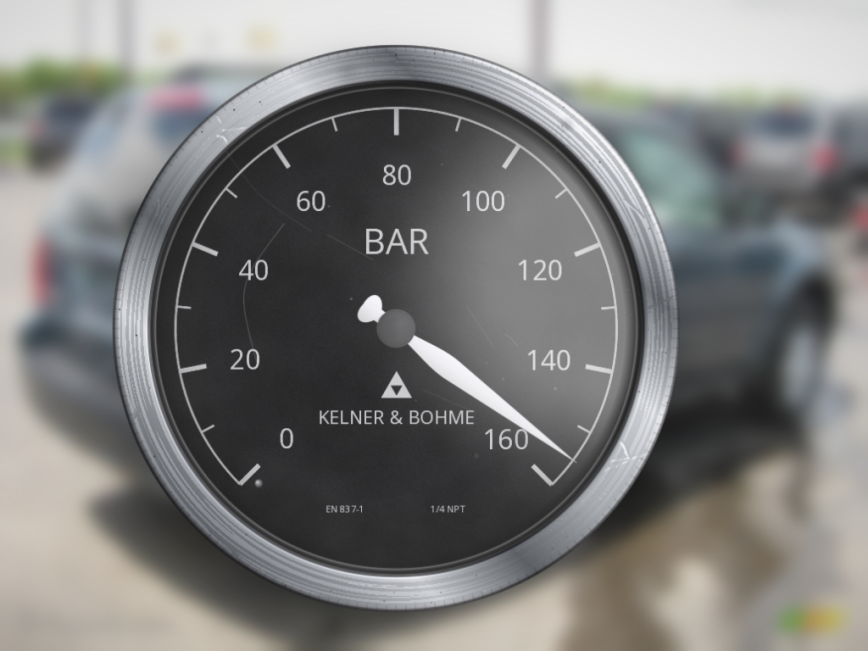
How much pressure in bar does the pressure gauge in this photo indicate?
155 bar
